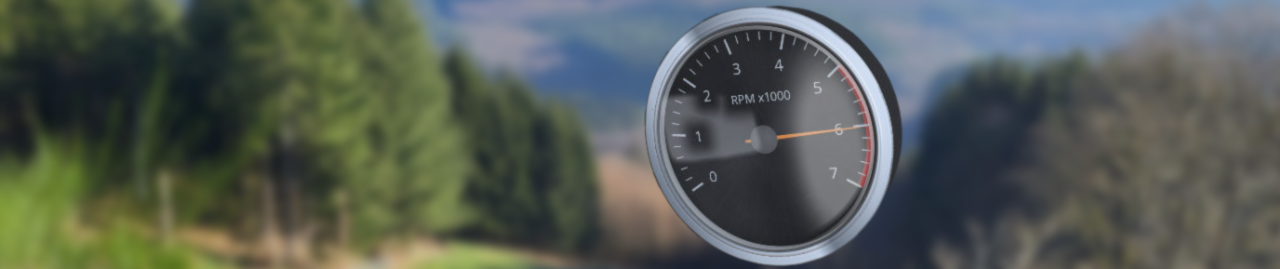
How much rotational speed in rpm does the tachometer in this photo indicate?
6000 rpm
